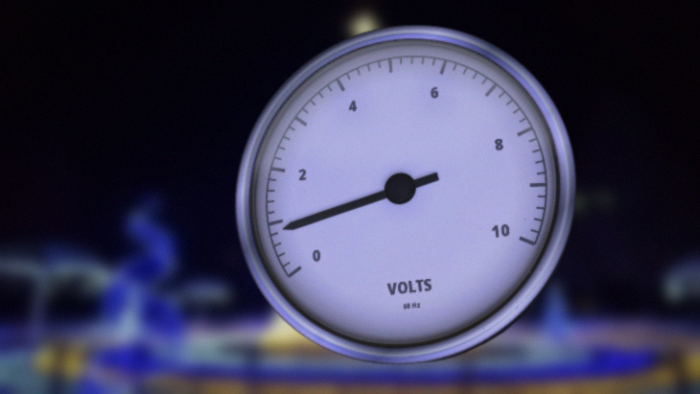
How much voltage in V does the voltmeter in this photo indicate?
0.8 V
